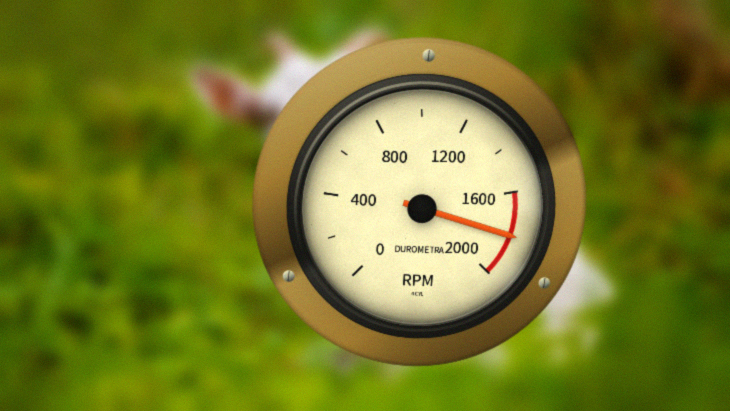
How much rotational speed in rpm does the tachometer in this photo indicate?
1800 rpm
